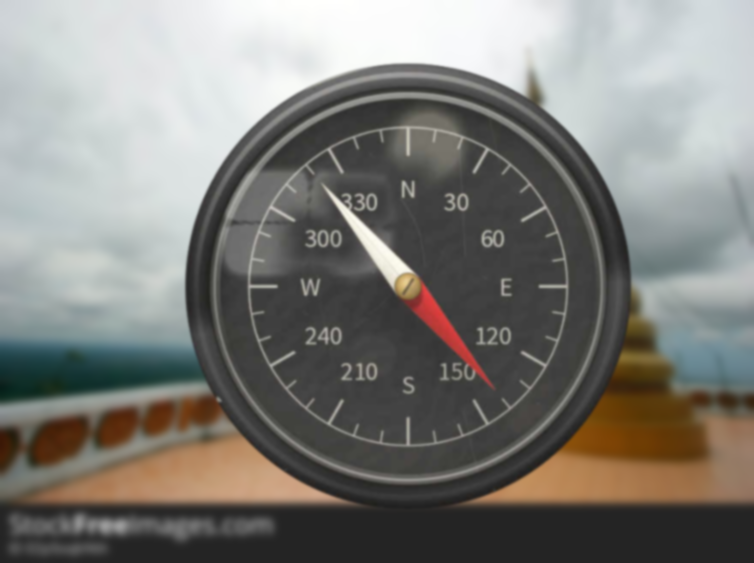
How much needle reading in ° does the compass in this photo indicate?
140 °
